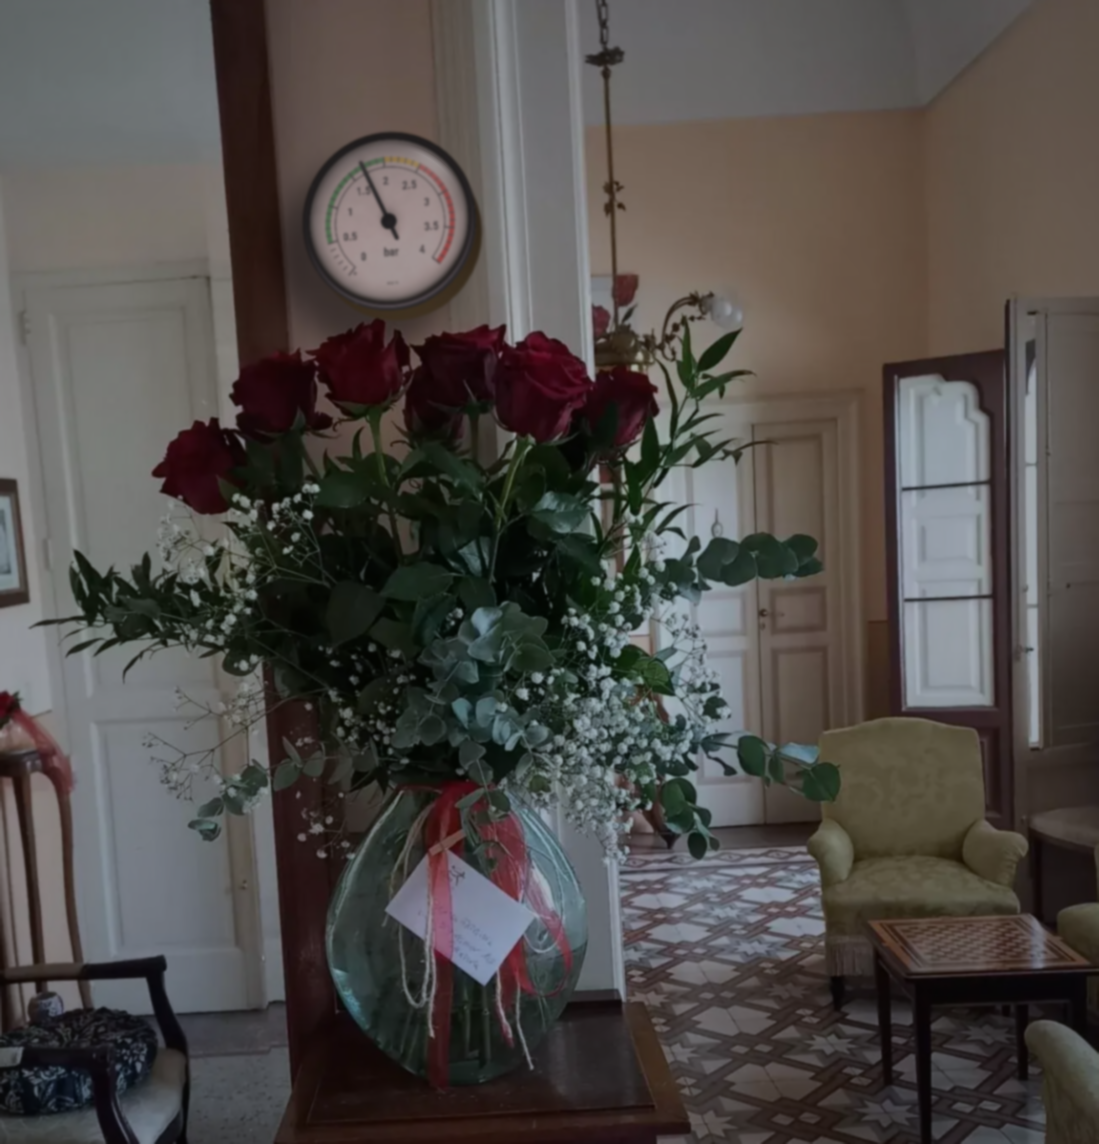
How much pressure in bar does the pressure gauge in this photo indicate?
1.7 bar
